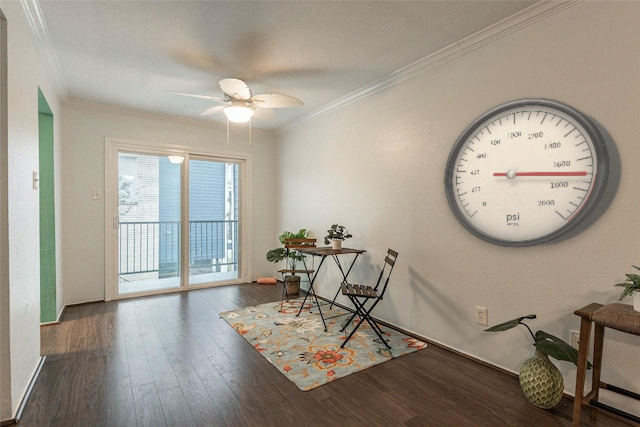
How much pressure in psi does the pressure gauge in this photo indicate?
1700 psi
